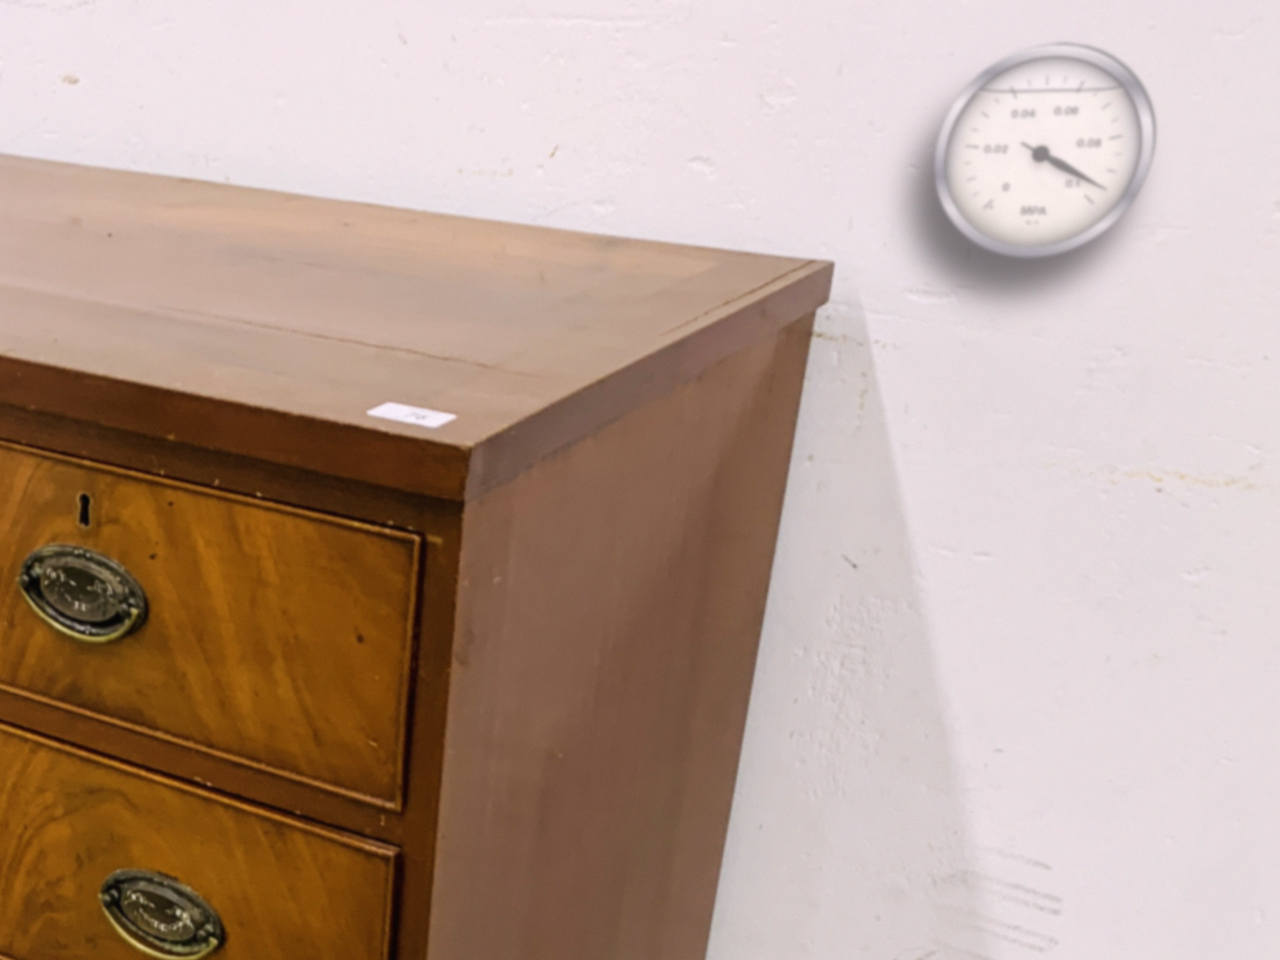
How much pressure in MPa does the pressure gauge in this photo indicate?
0.095 MPa
